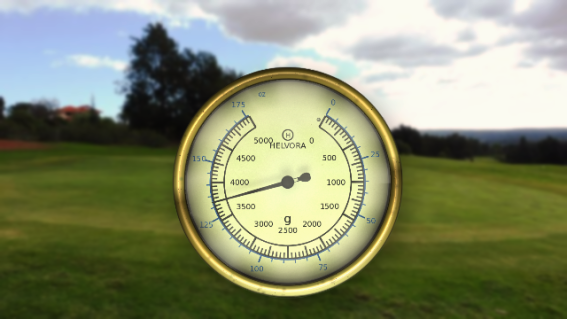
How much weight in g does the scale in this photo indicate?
3750 g
